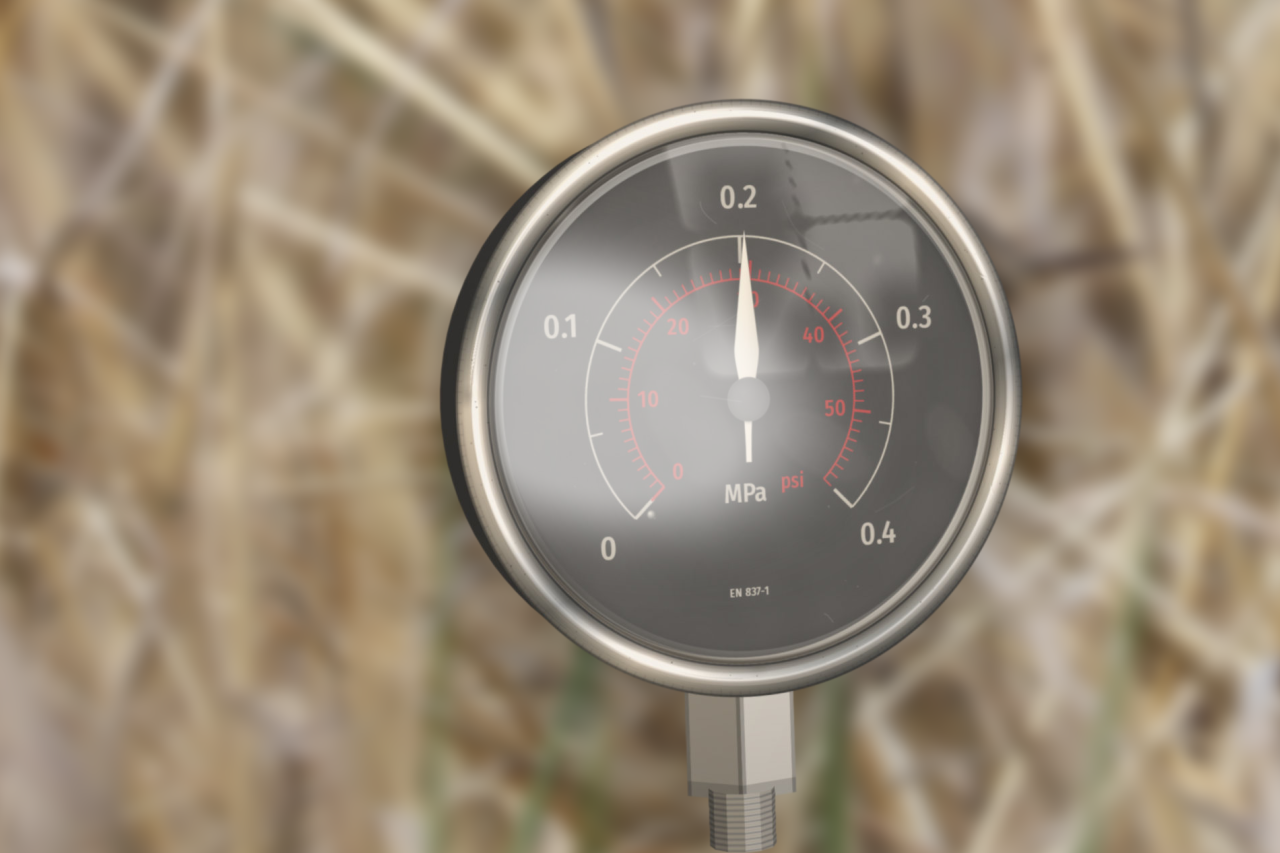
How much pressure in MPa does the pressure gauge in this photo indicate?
0.2 MPa
